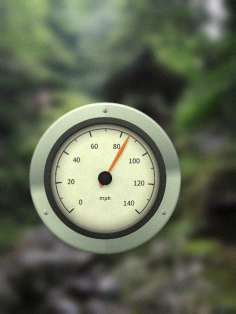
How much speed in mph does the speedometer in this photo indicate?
85 mph
